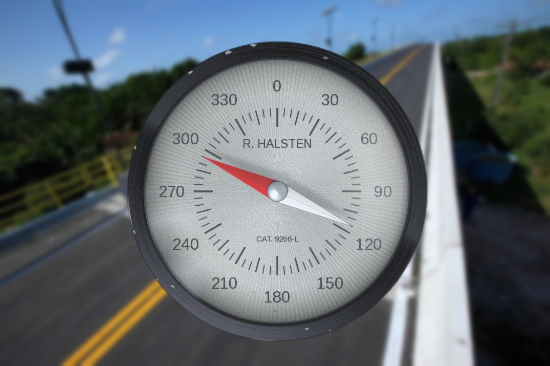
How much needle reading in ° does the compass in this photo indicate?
295 °
